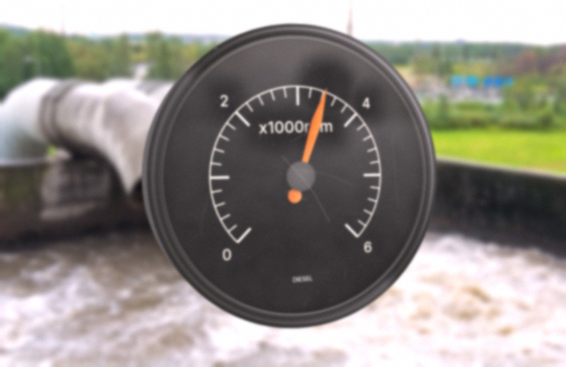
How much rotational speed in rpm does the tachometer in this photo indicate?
3400 rpm
